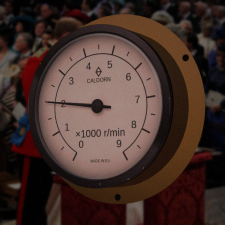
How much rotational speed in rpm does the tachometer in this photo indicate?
2000 rpm
